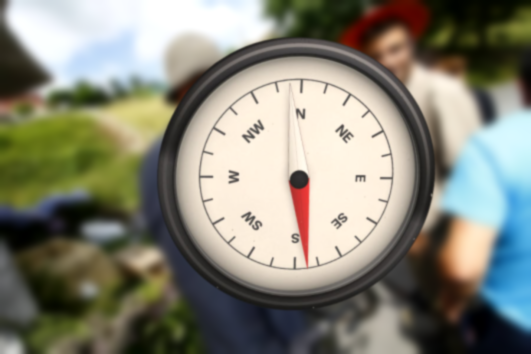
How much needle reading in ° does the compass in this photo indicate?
172.5 °
